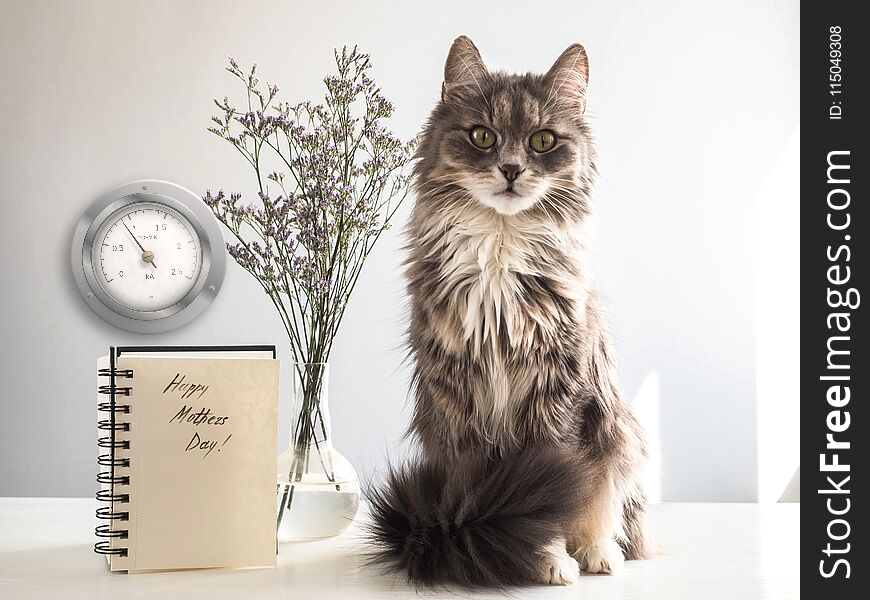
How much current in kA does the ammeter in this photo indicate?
0.9 kA
